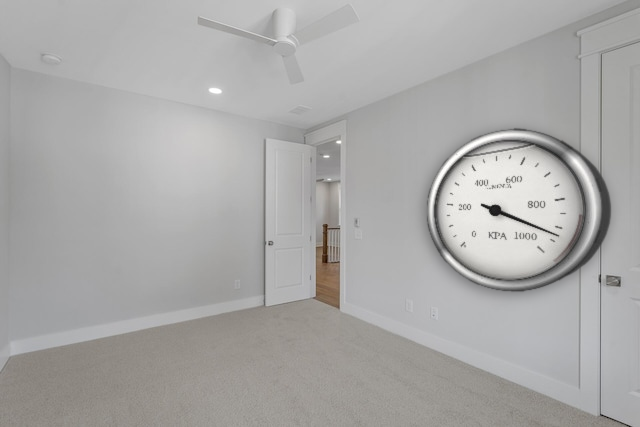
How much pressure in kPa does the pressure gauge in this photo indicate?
925 kPa
